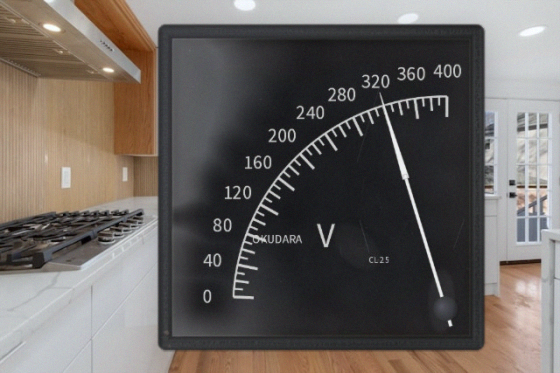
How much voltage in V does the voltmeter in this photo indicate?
320 V
